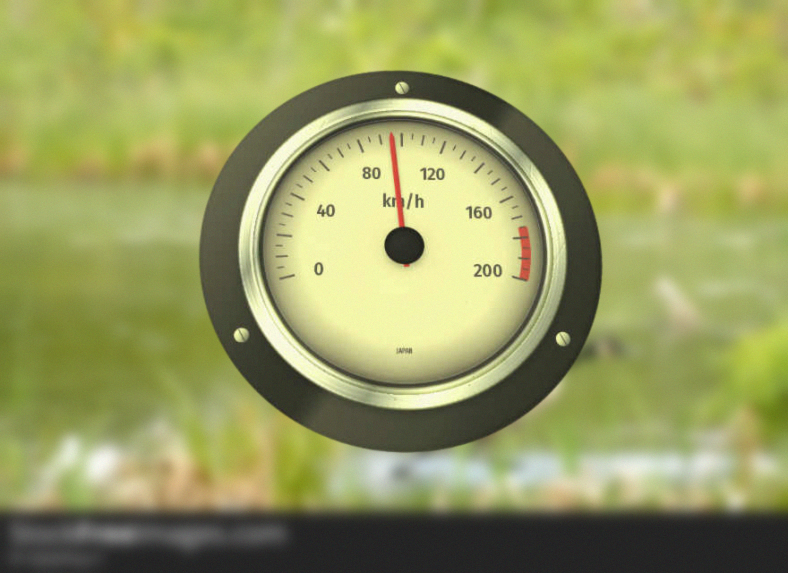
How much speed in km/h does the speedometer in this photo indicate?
95 km/h
